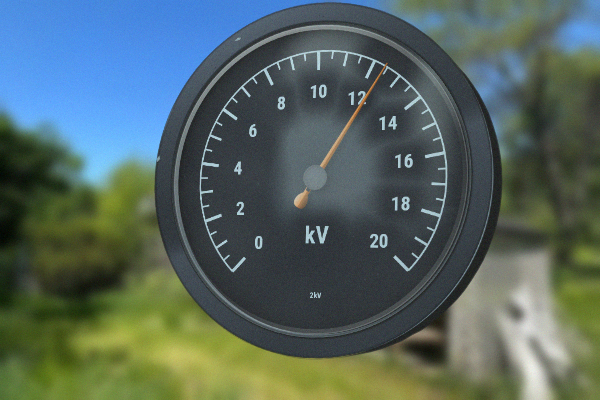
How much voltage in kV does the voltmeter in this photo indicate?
12.5 kV
